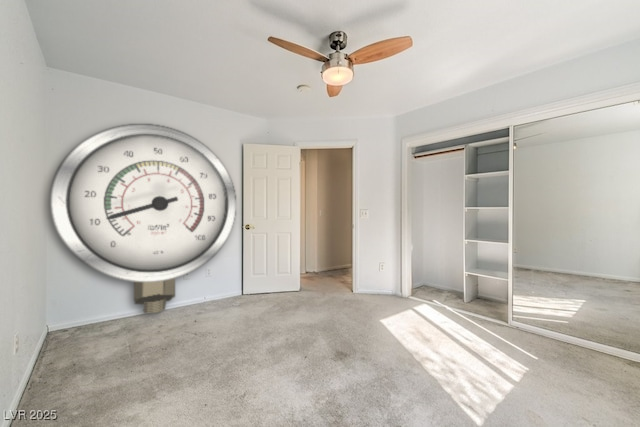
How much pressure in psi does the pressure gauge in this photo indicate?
10 psi
